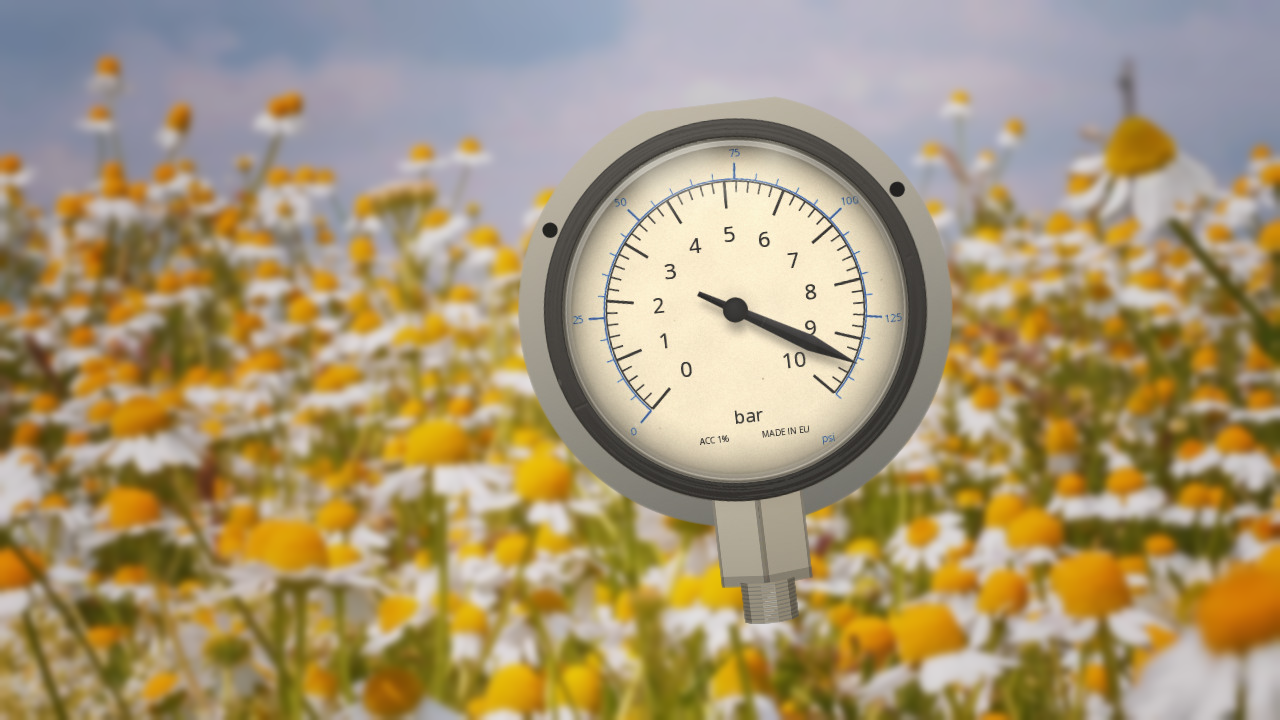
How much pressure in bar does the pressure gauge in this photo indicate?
9.4 bar
